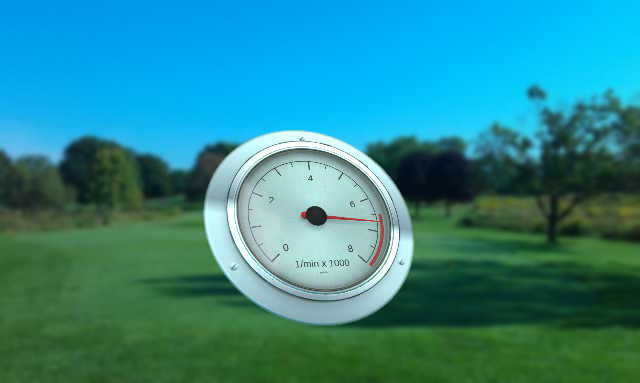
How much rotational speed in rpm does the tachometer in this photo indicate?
6750 rpm
